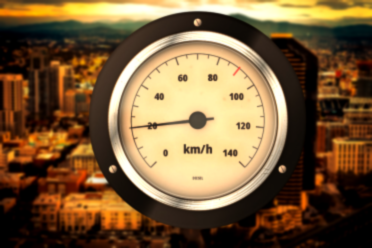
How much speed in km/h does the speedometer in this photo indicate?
20 km/h
